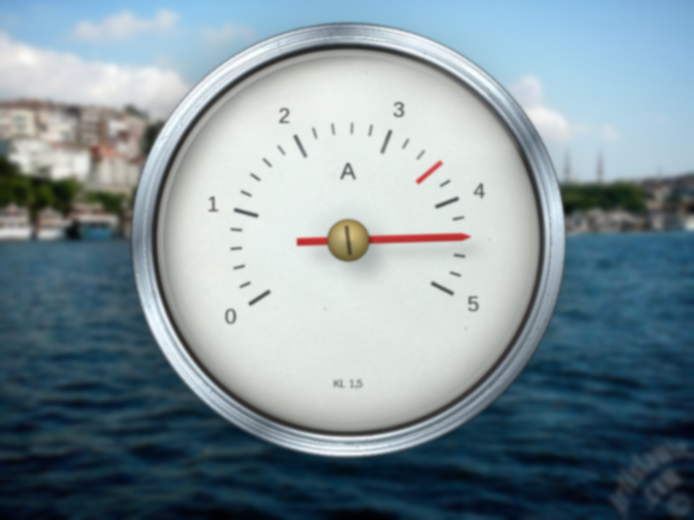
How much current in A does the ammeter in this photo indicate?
4.4 A
